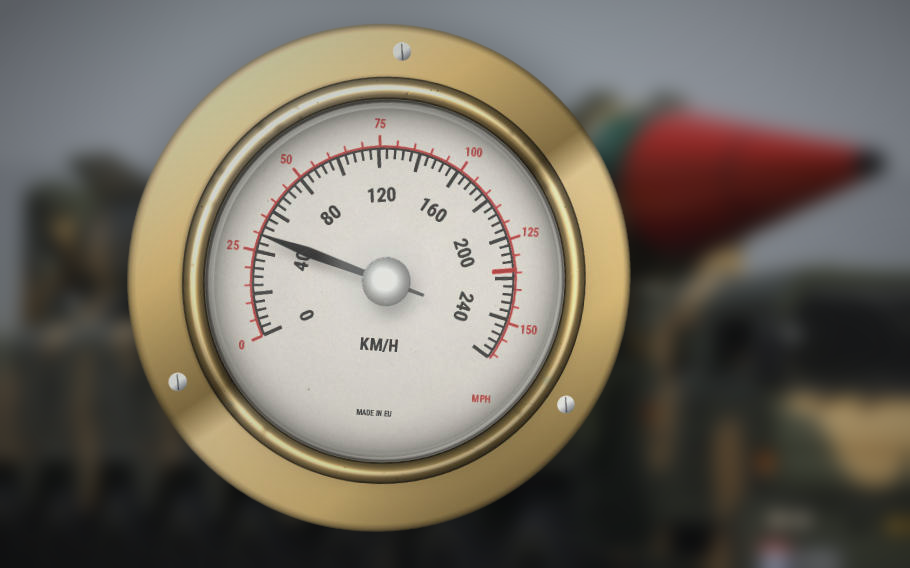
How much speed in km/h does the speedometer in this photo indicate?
48 km/h
